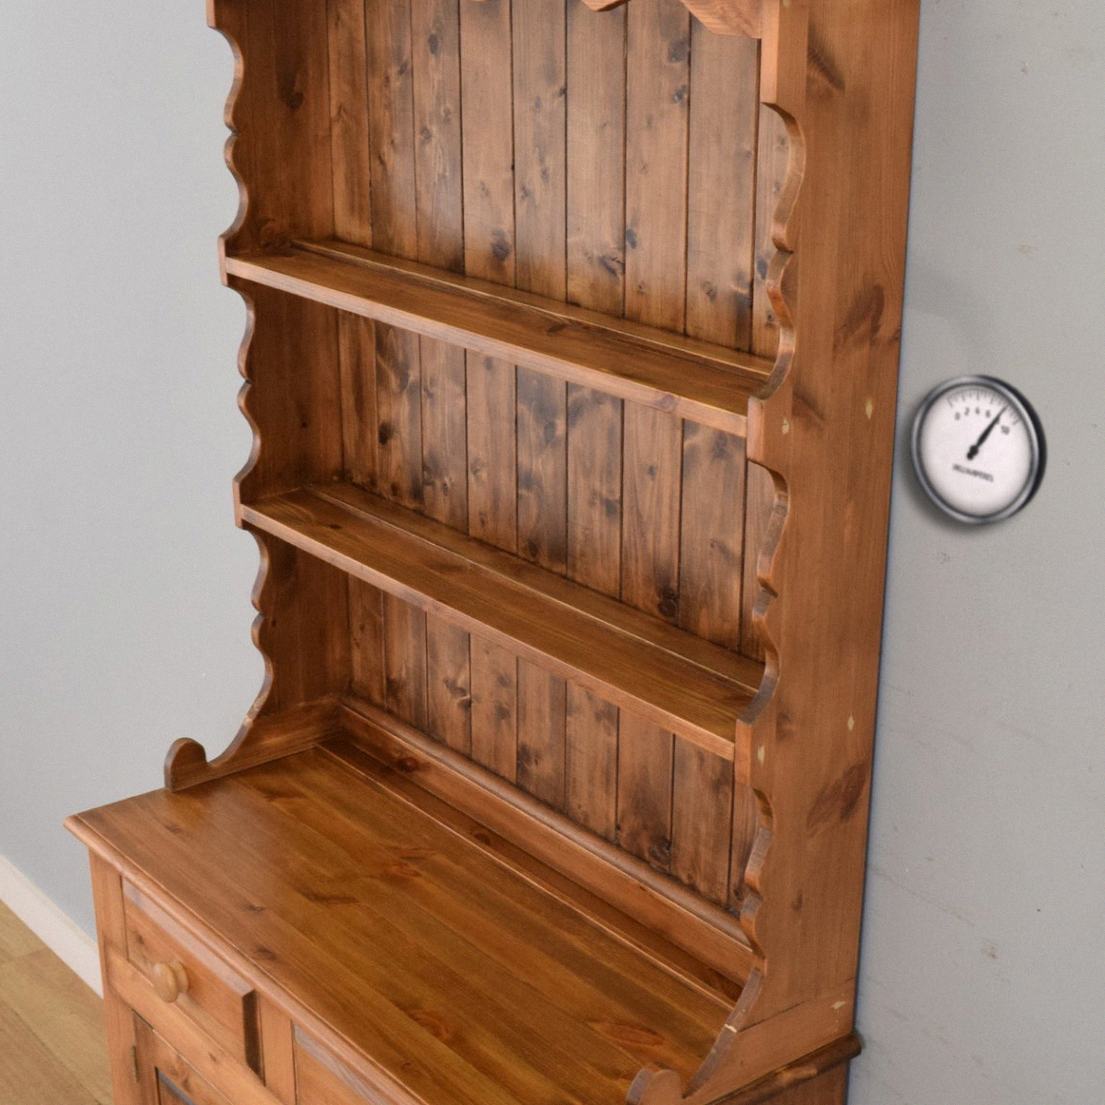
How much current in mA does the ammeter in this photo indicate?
8 mA
